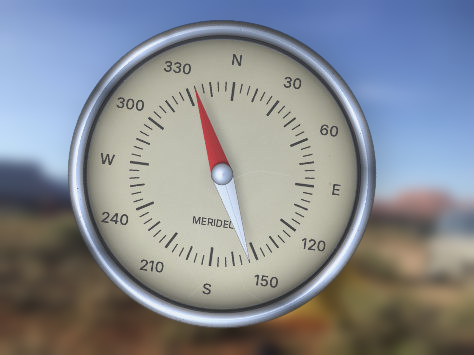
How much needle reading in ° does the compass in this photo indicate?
335 °
